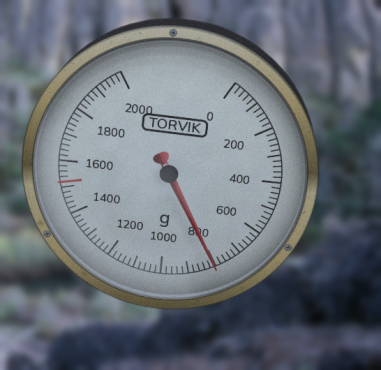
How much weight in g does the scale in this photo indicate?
800 g
